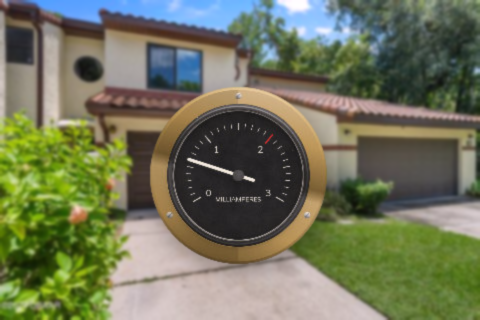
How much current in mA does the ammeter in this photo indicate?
0.6 mA
